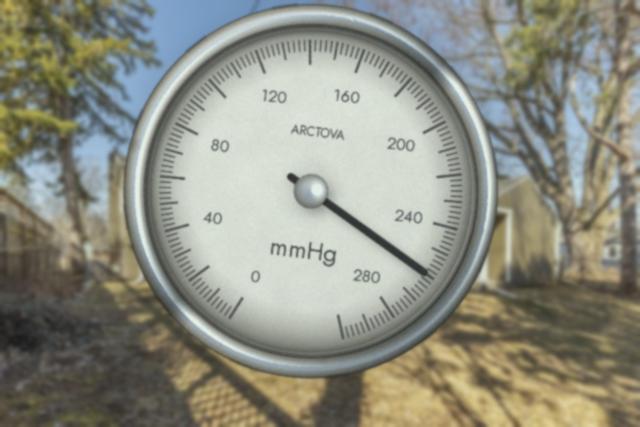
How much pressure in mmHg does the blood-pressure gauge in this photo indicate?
260 mmHg
